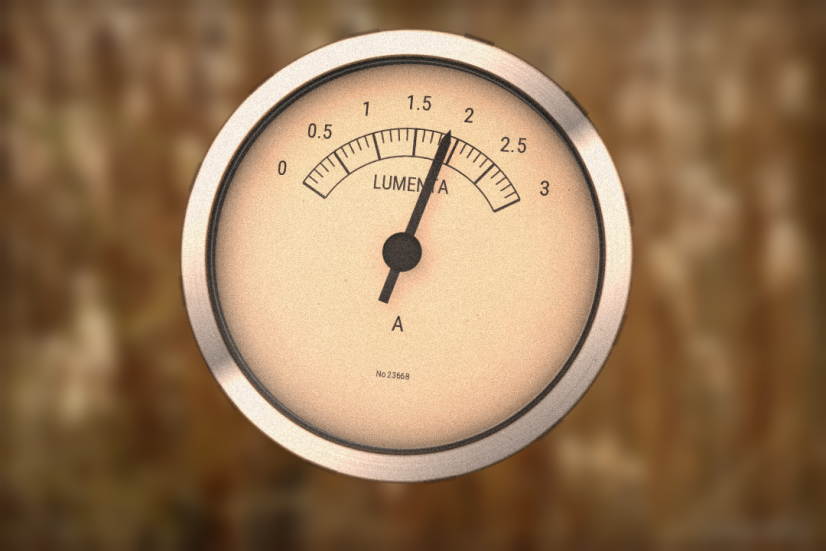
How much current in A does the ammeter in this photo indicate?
1.9 A
